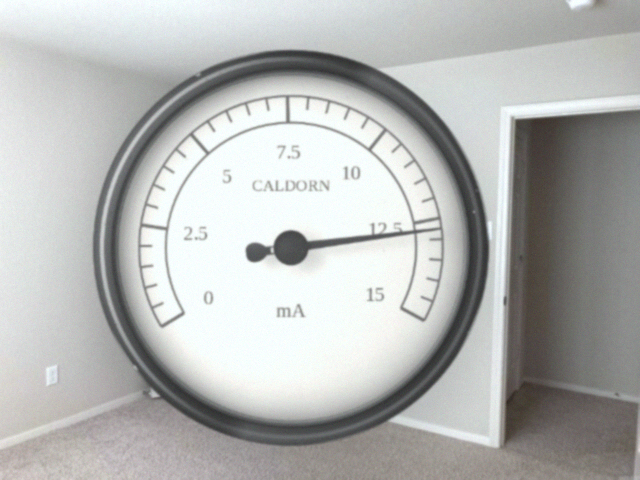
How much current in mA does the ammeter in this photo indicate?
12.75 mA
